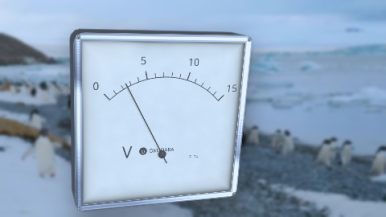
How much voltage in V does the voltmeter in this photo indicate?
2.5 V
